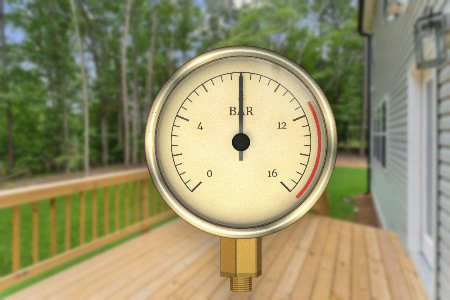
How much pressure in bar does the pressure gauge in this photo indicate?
8 bar
